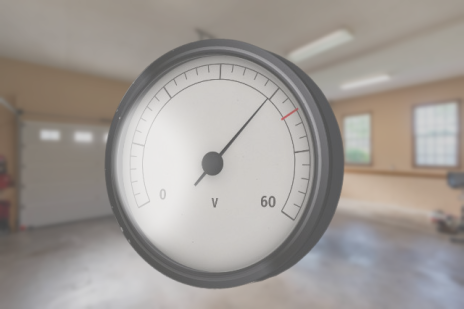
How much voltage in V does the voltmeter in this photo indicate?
40 V
